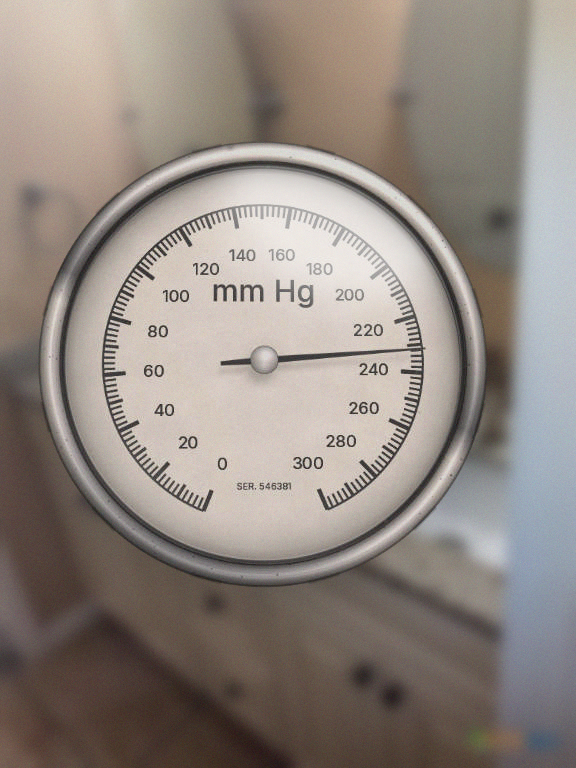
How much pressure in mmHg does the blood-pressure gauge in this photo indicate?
232 mmHg
